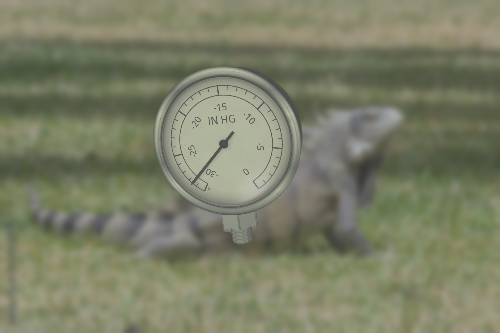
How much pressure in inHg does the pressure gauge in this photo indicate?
-28.5 inHg
